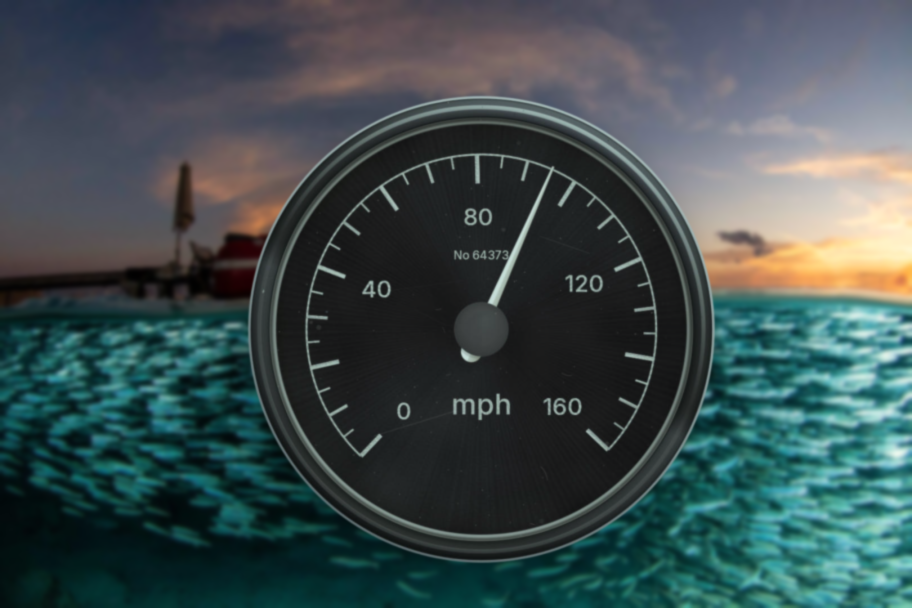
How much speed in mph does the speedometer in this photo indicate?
95 mph
